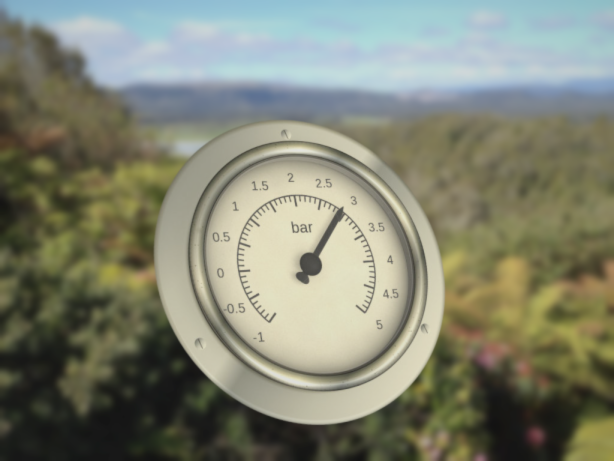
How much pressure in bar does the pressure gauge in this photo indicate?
2.9 bar
